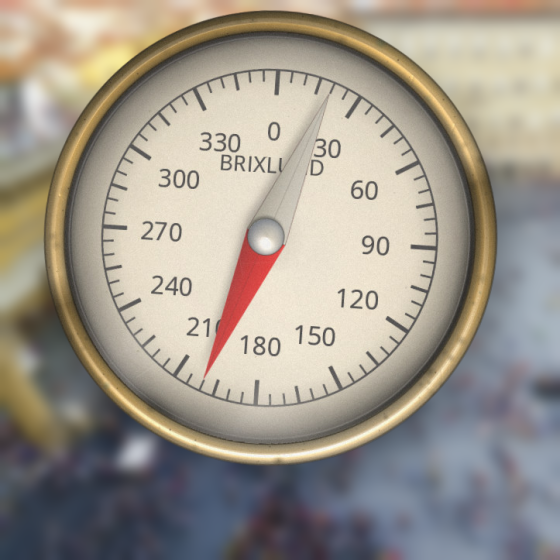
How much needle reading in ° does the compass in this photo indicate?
200 °
